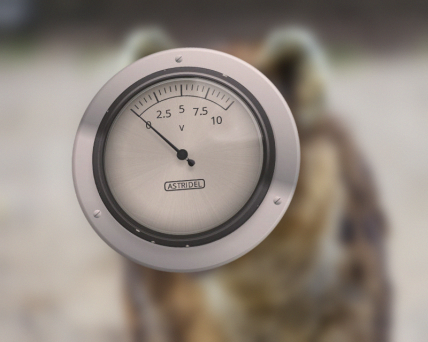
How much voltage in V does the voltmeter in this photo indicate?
0 V
